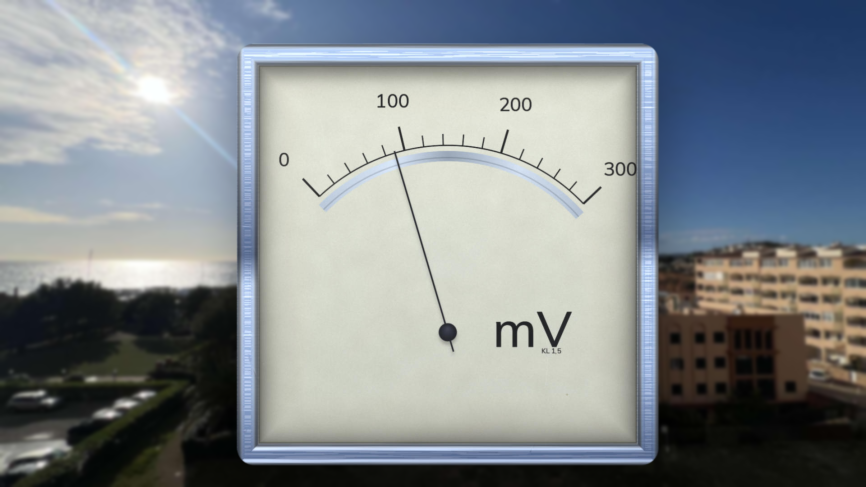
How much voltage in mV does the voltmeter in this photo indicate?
90 mV
